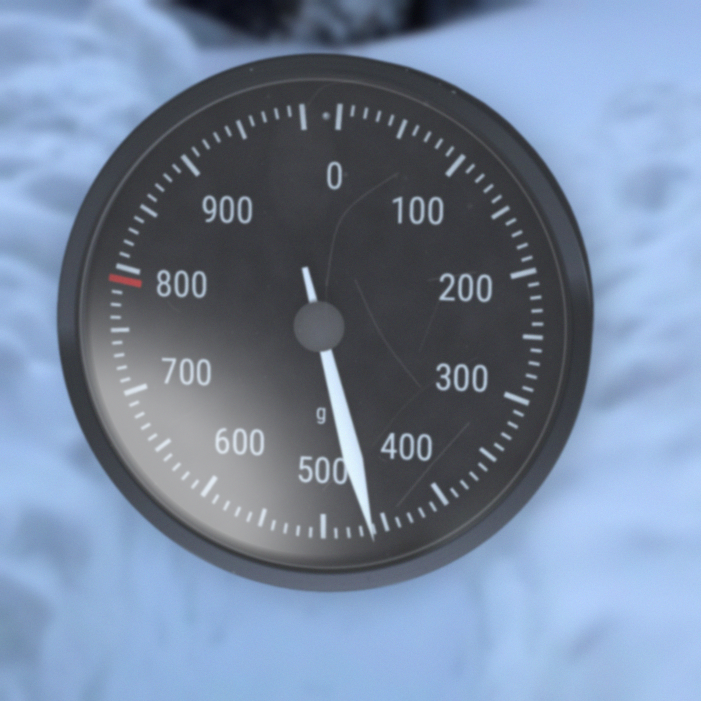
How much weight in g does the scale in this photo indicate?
460 g
